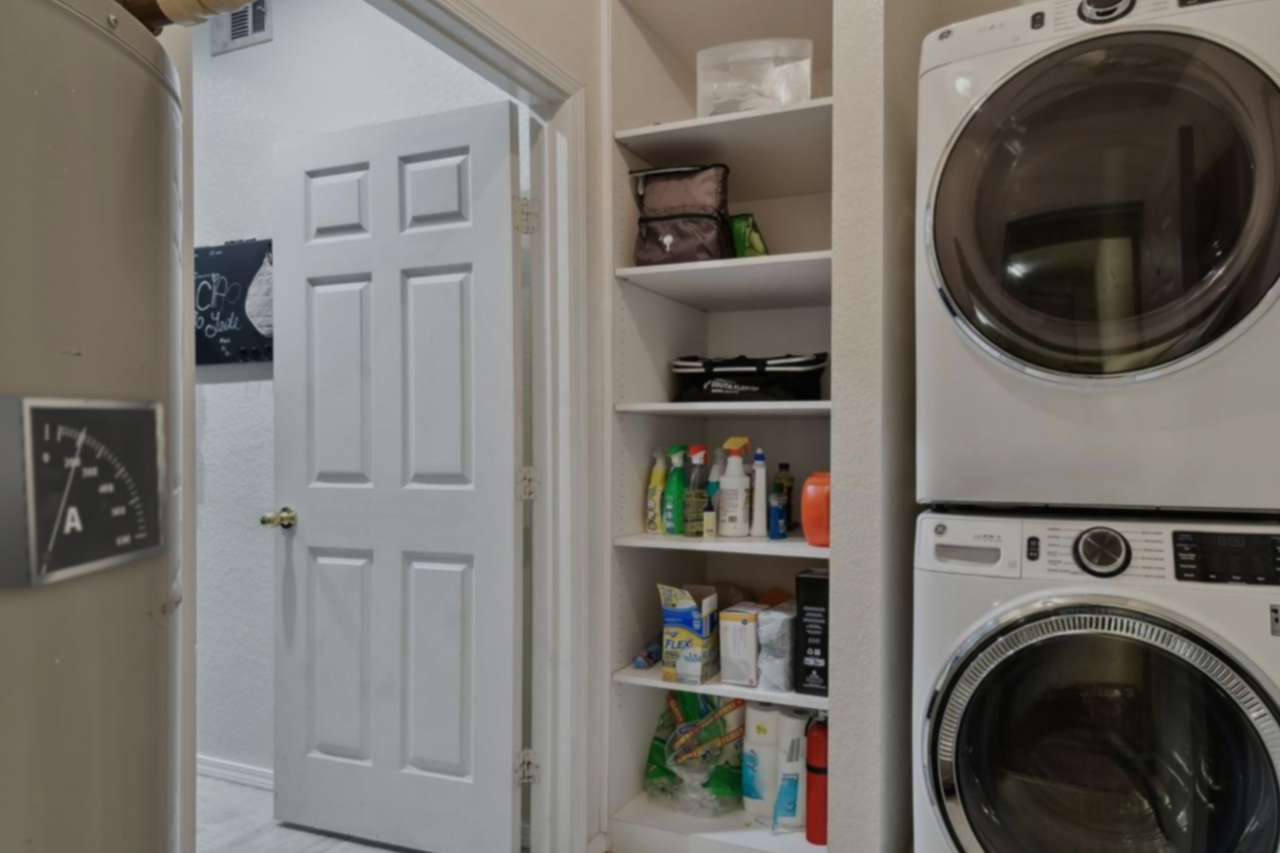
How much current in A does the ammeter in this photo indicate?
200 A
